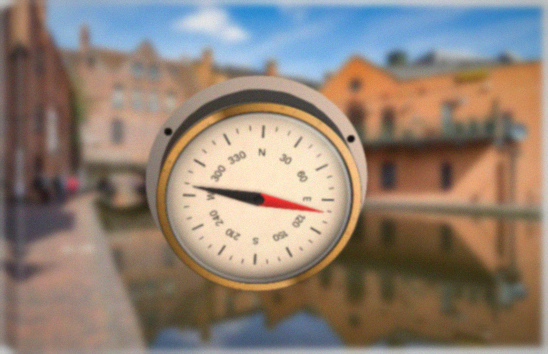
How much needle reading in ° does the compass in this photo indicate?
100 °
